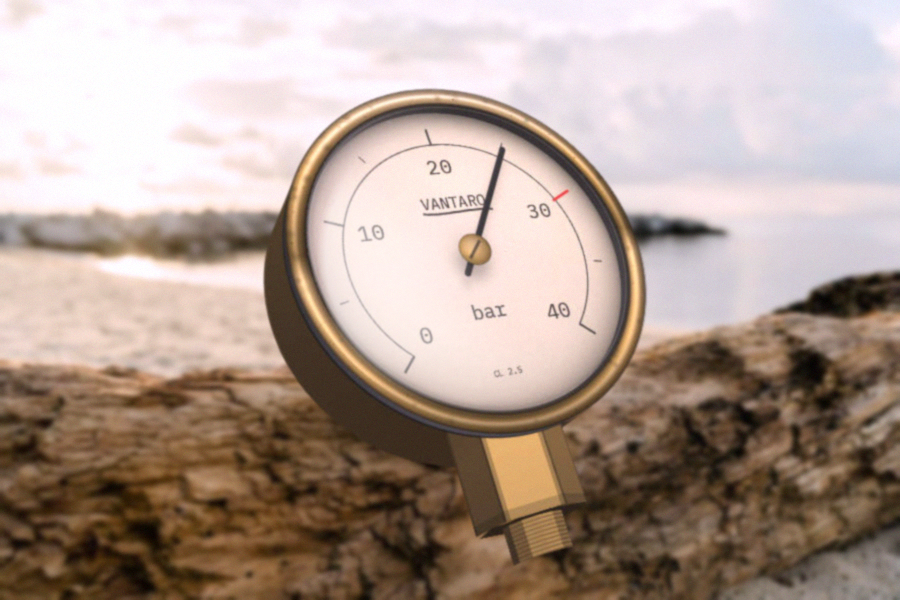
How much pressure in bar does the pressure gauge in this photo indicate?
25 bar
